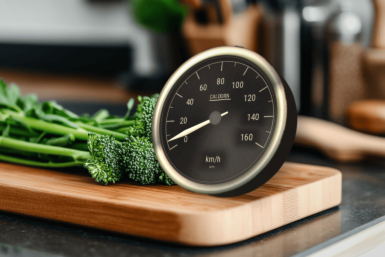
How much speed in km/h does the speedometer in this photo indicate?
5 km/h
